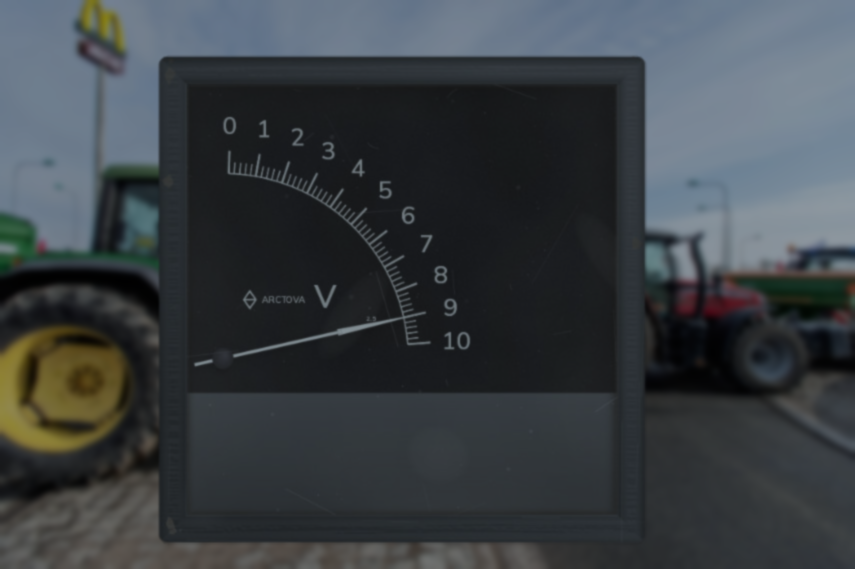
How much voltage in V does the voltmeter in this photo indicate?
9 V
